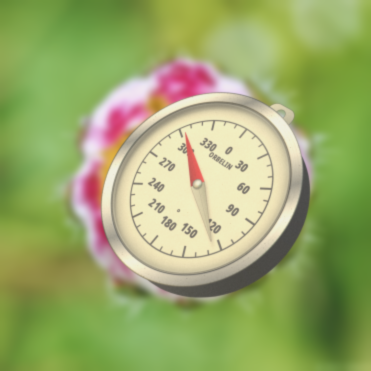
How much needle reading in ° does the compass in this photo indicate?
305 °
